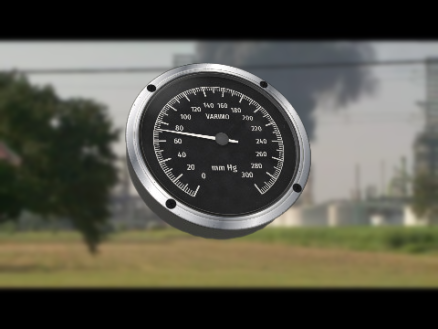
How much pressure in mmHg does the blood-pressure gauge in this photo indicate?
70 mmHg
